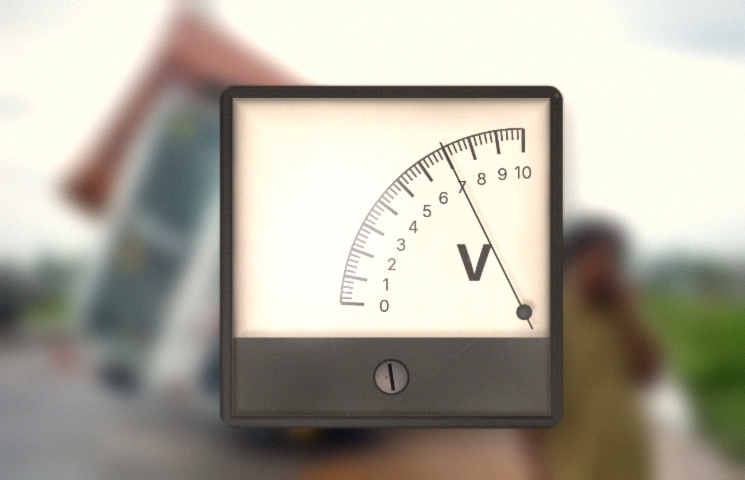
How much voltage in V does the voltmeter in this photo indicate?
7 V
